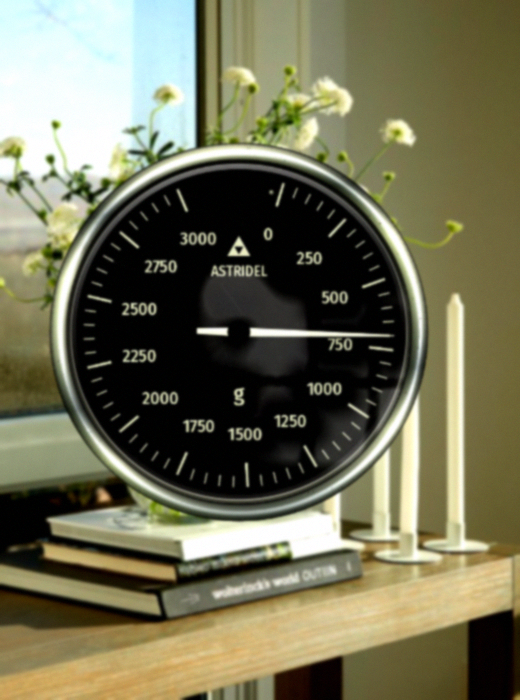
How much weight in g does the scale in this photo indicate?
700 g
